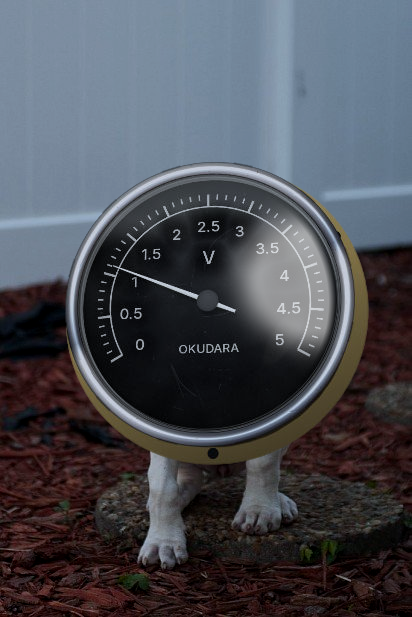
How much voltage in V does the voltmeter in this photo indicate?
1.1 V
